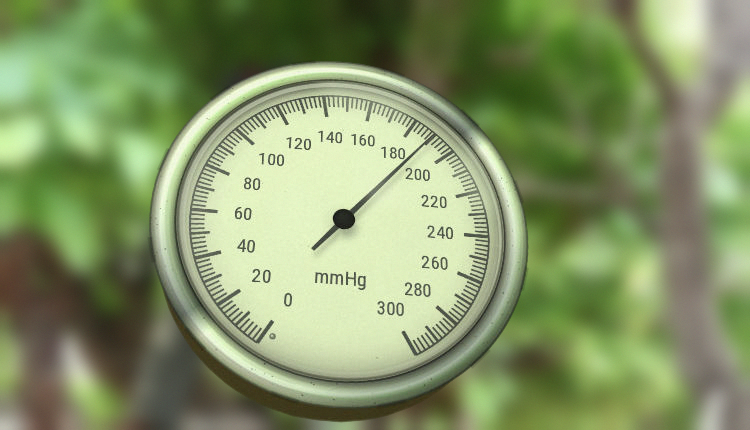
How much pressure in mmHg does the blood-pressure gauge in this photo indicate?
190 mmHg
